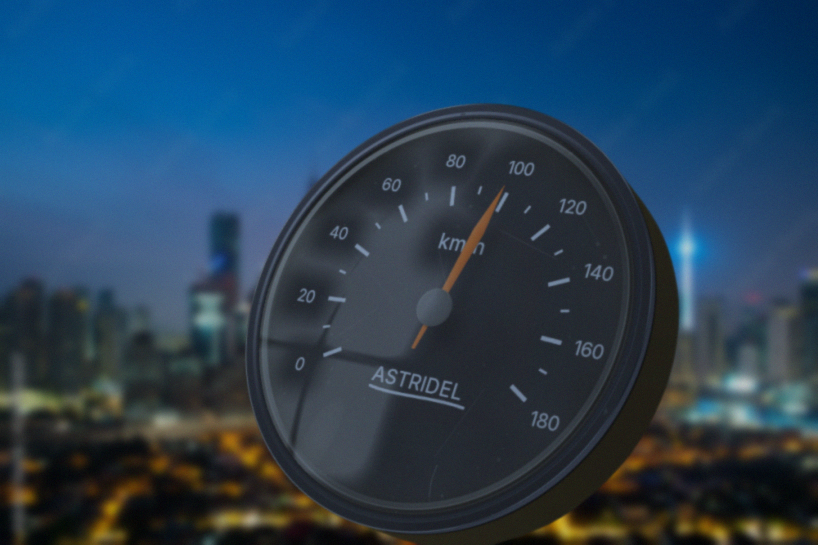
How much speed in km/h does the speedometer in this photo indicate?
100 km/h
